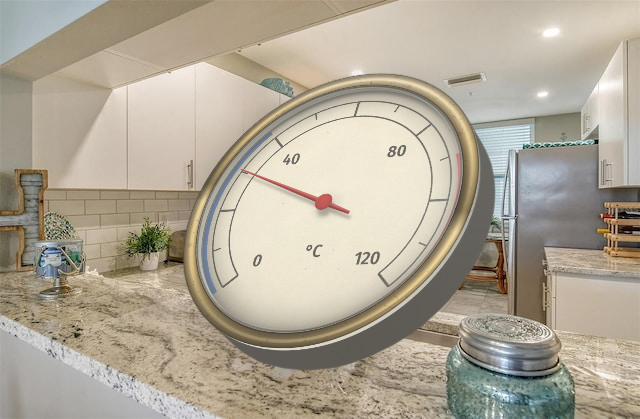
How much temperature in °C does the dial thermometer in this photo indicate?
30 °C
